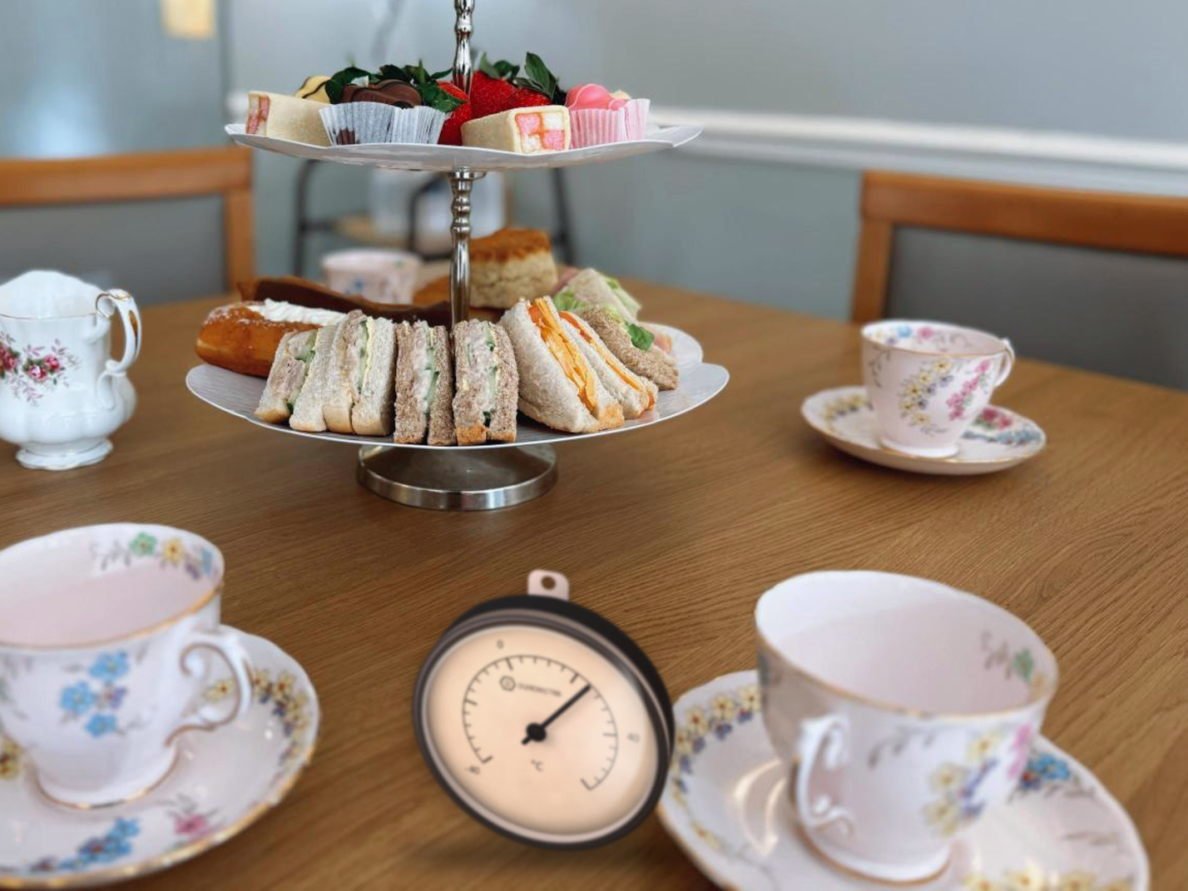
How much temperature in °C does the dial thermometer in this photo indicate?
24 °C
